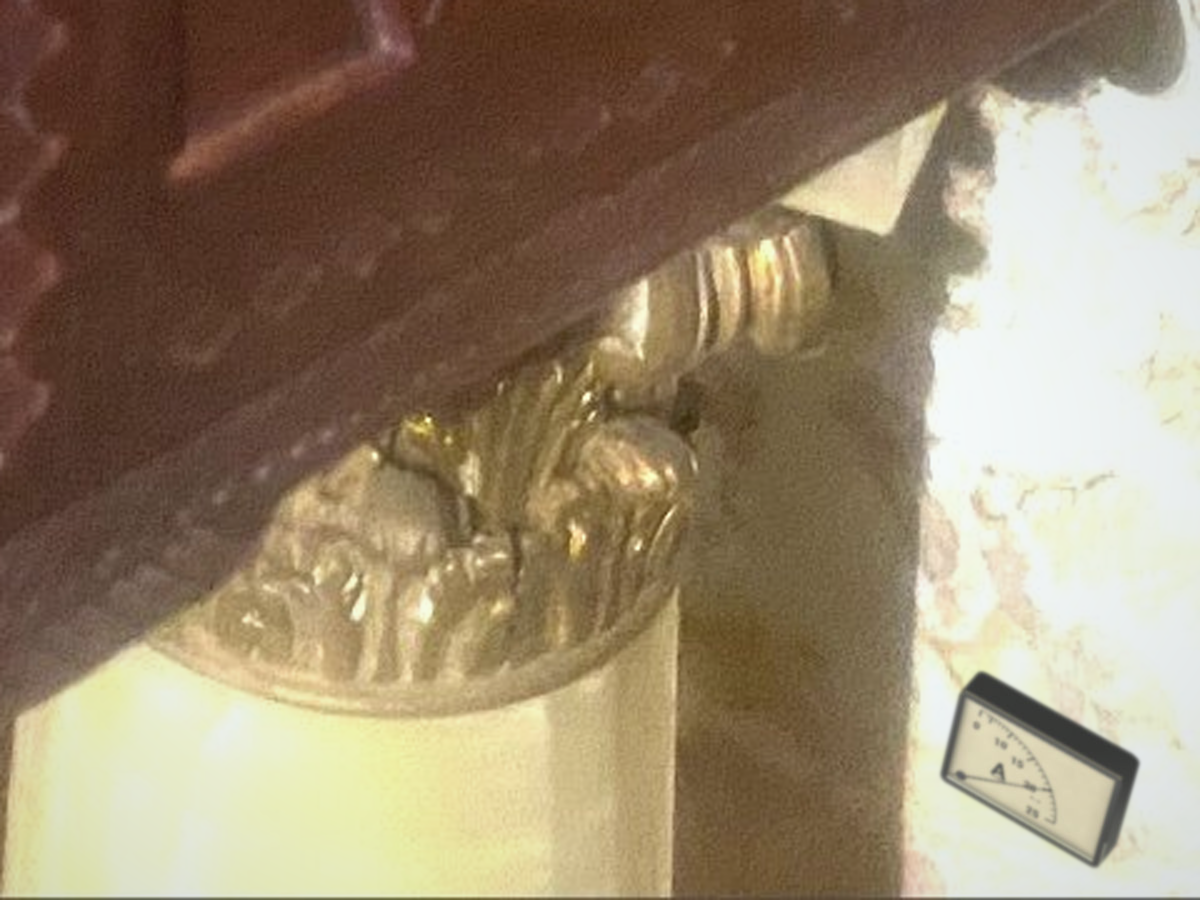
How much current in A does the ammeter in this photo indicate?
20 A
